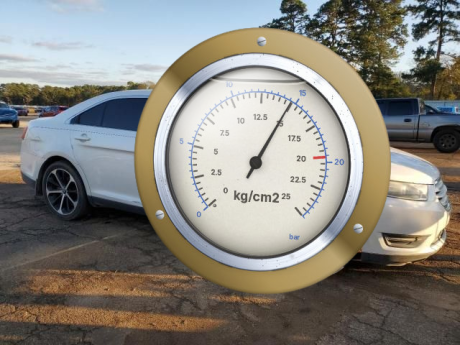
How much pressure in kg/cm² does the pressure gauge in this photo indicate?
15 kg/cm²
